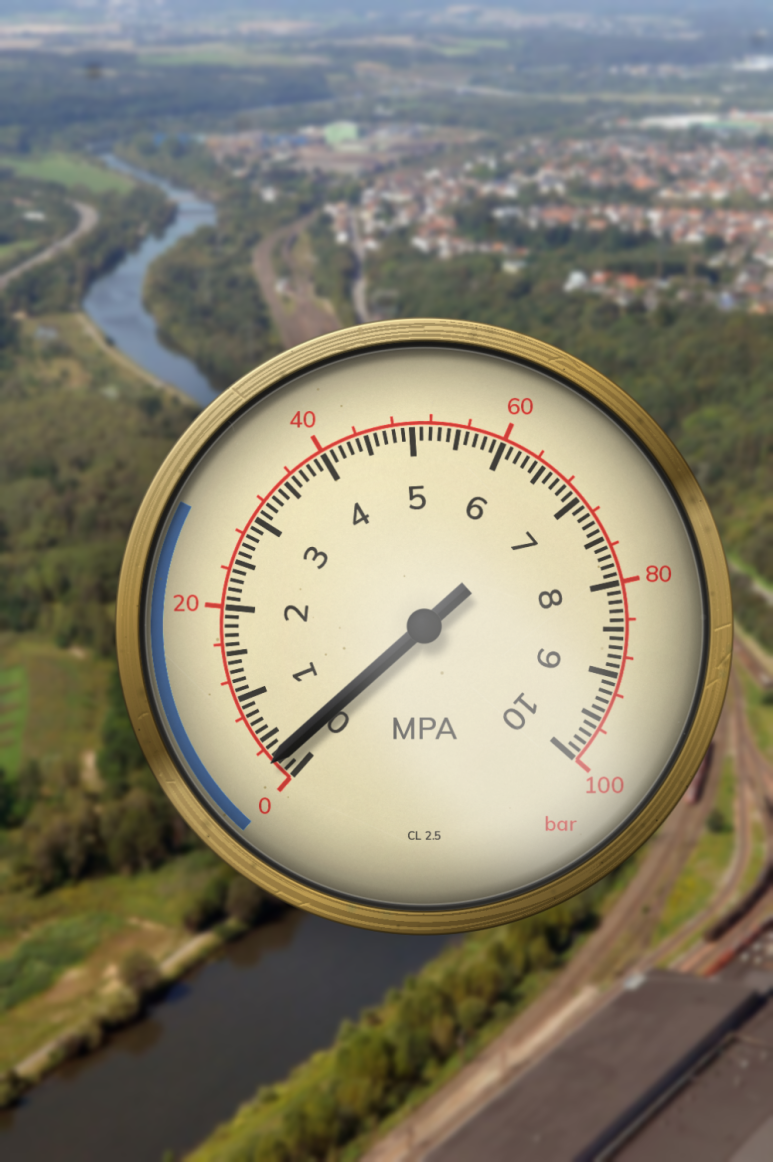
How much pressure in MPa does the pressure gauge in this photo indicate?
0.25 MPa
